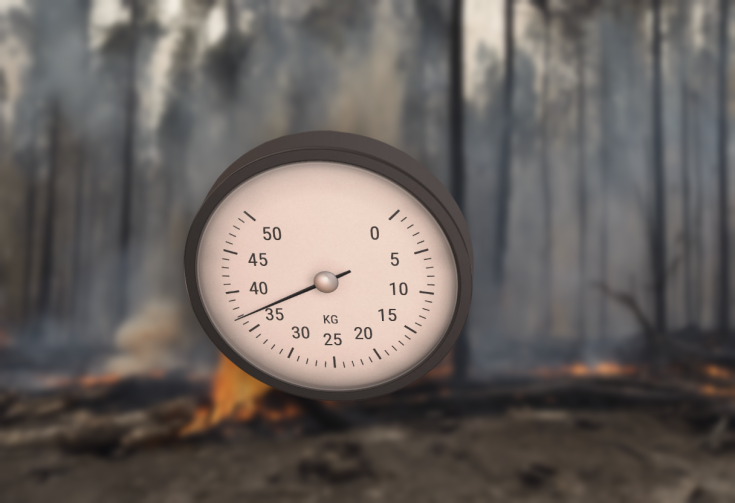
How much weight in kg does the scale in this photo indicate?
37 kg
